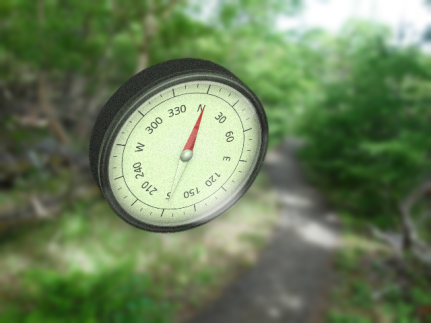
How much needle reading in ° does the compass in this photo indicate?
0 °
